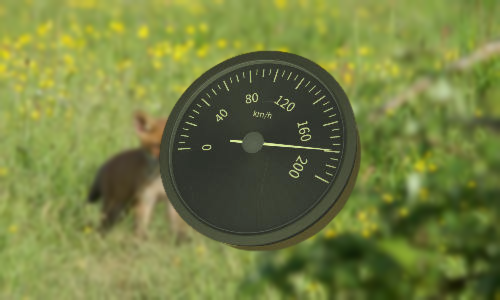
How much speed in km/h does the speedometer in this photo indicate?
180 km/h
